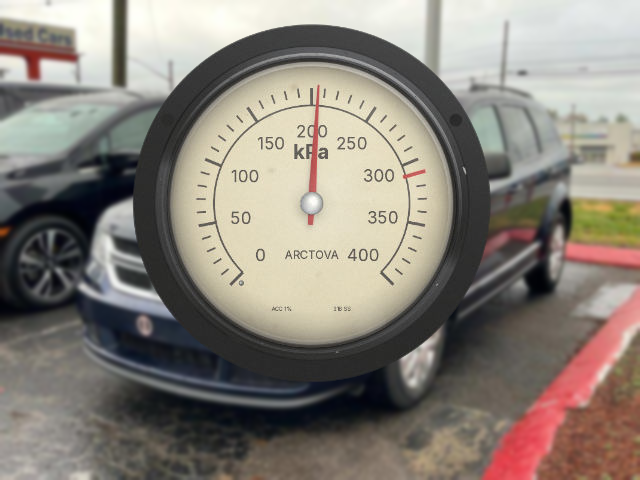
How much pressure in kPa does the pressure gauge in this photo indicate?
205 kPa
